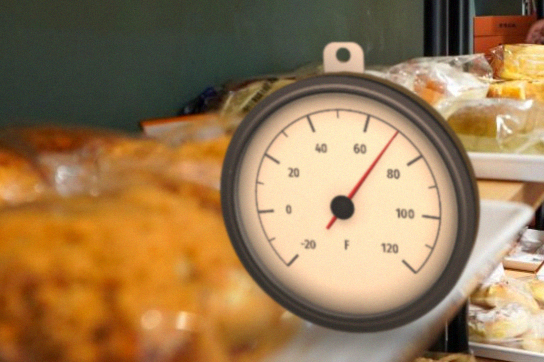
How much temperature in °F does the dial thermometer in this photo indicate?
70 °F
